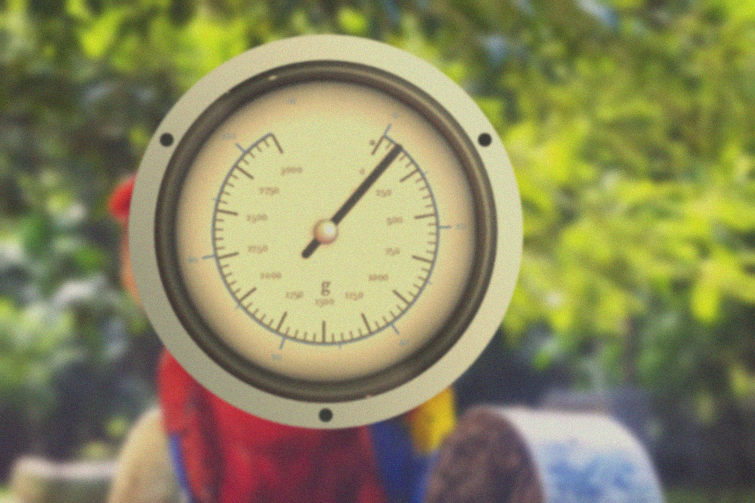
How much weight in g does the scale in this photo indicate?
100 g
